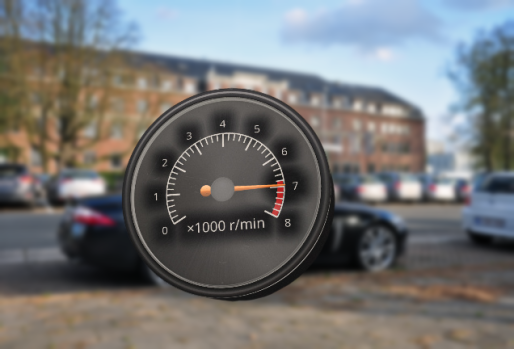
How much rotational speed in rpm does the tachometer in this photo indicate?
7000 rpm
